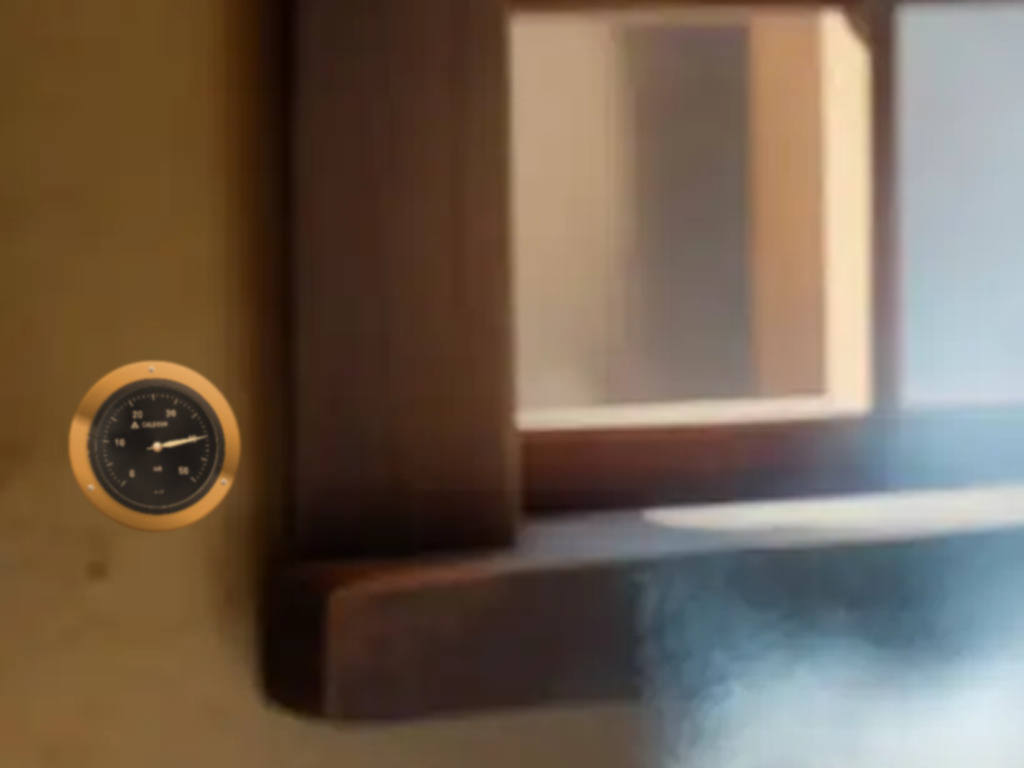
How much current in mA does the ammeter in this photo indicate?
40 mA
